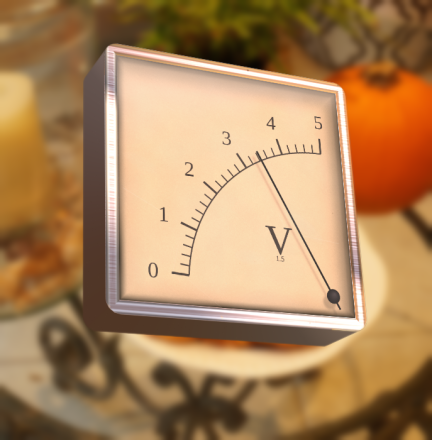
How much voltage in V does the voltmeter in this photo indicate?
3.4 V
